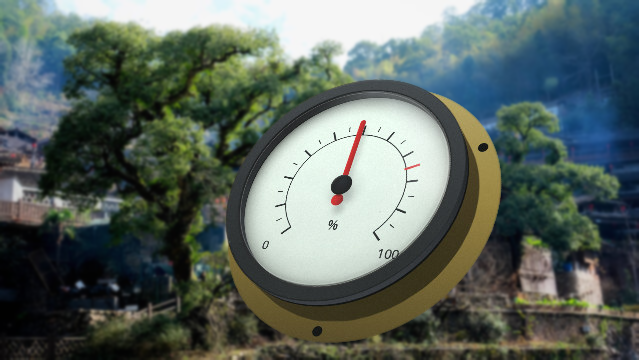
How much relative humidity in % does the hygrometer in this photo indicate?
50 %
